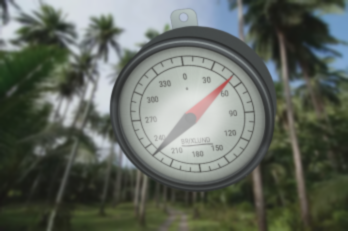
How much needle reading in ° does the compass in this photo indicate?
50 °
